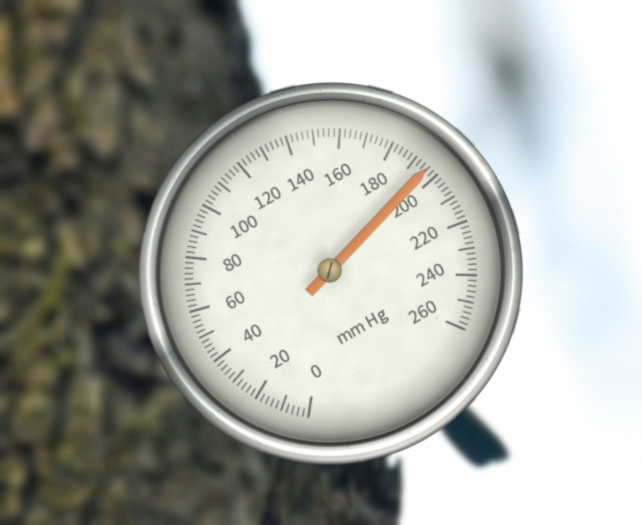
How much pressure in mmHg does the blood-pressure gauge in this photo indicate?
196 mmHg
